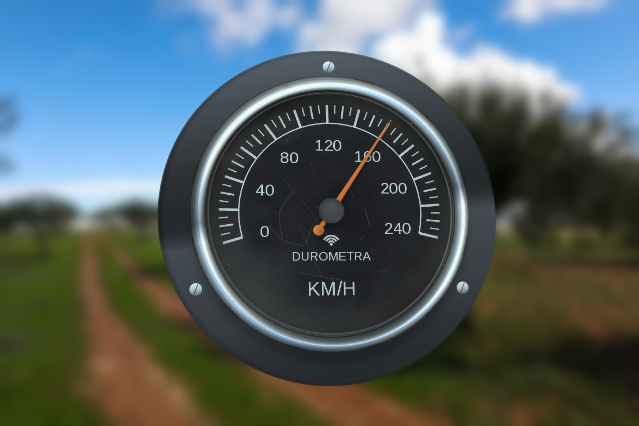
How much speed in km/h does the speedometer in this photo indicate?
160 km/h
